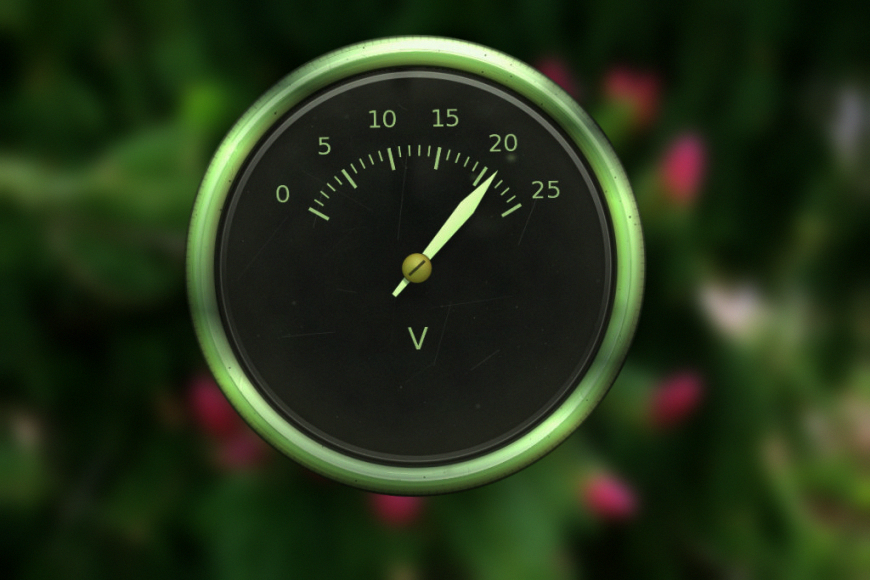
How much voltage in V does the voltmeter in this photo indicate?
21 V
